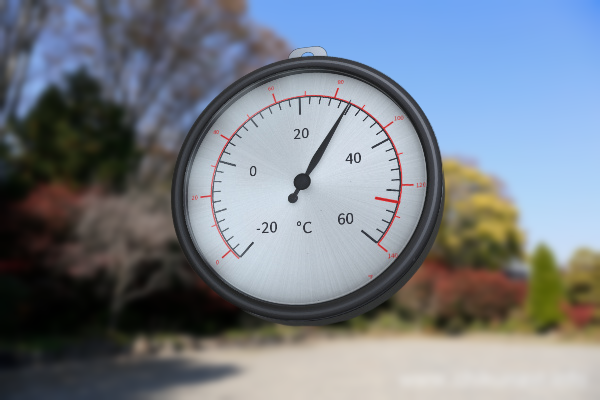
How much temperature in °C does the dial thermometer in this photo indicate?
30 °C
